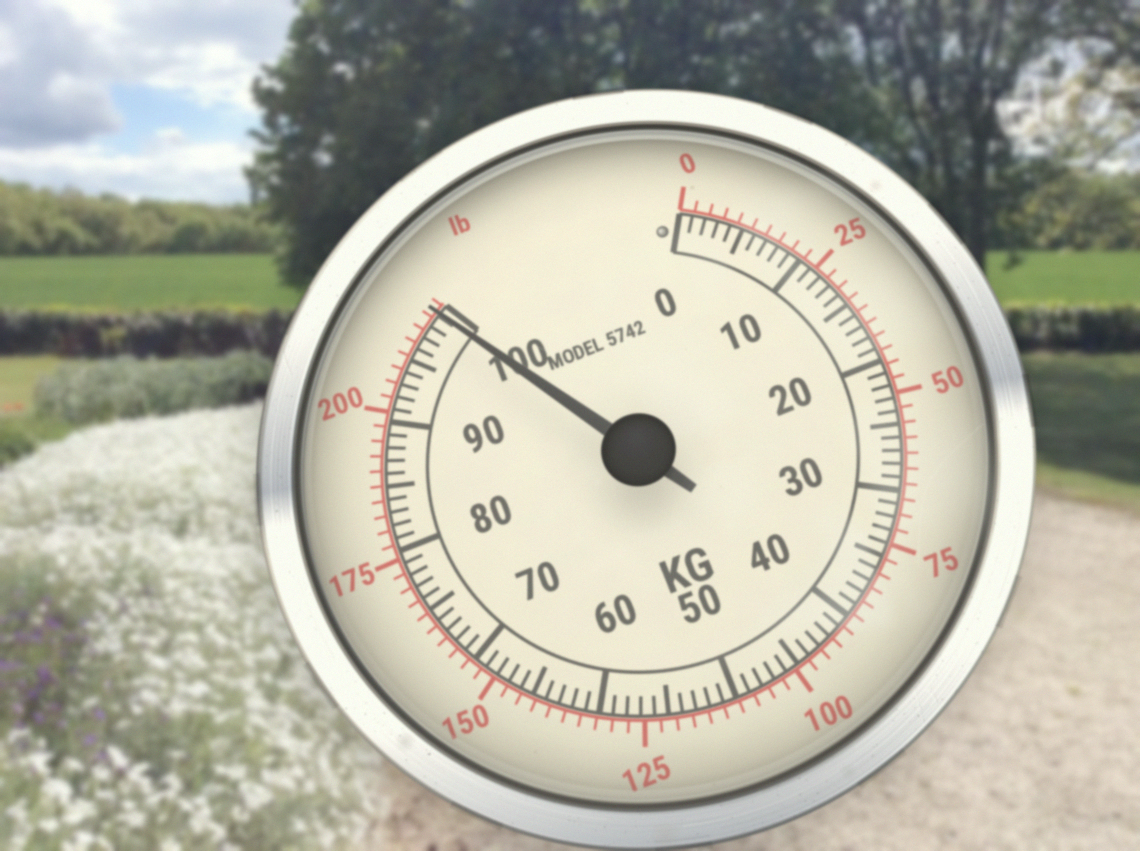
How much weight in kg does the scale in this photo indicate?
99 kg
